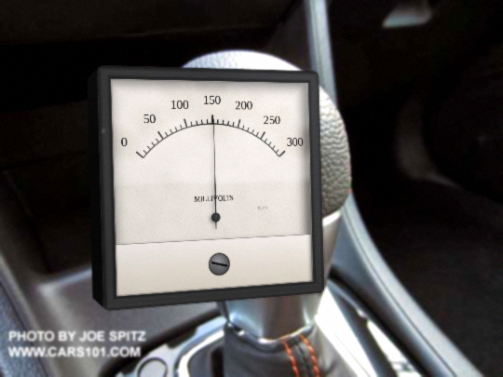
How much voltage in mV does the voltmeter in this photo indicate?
150 mV
